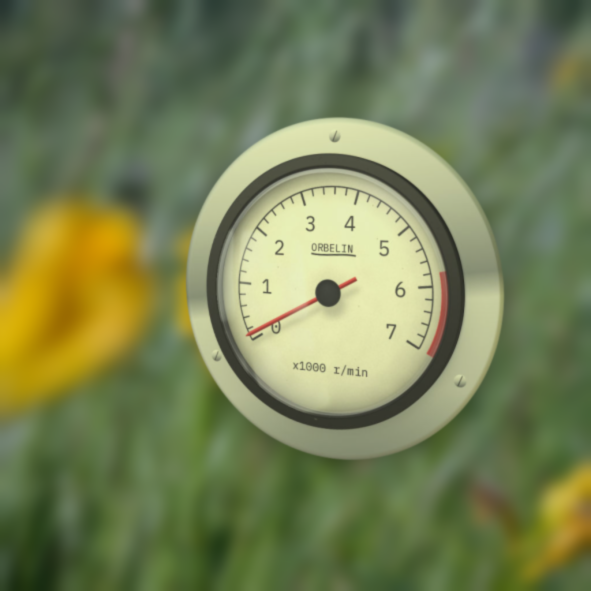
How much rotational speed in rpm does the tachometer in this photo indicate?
100 rpm
